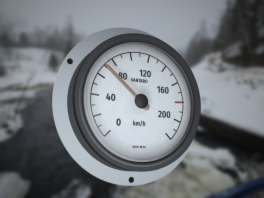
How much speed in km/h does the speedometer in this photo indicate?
70 km/h
